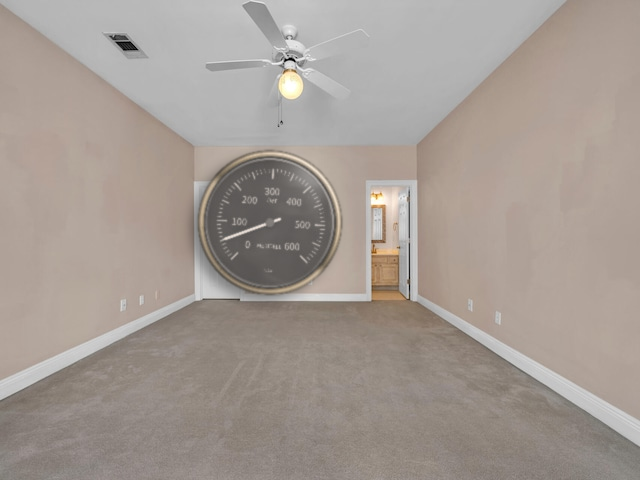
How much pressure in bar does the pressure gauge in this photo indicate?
50 bar
